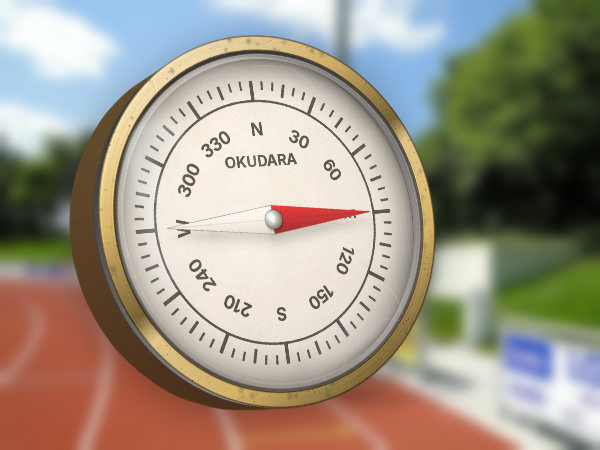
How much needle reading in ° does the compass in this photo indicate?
90 °
